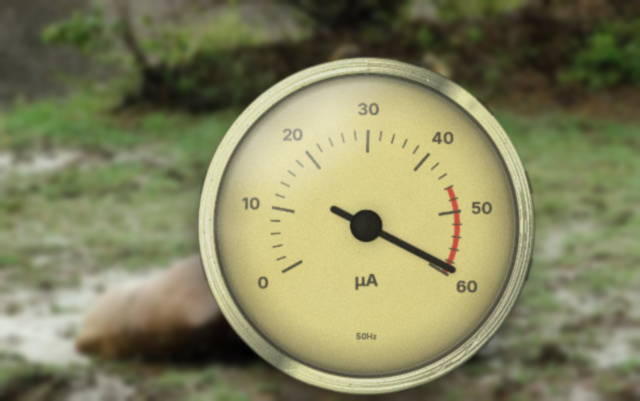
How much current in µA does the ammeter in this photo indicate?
59 µA
